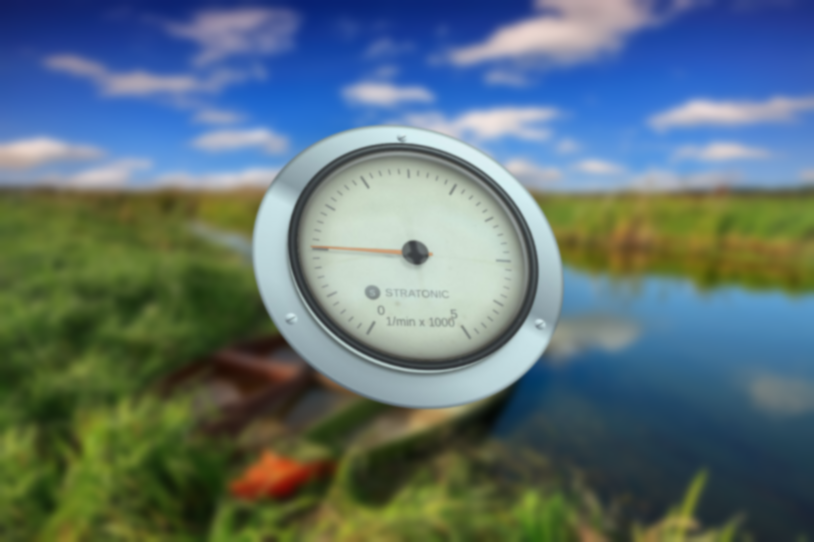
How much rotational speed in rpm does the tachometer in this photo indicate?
1000 rpm
